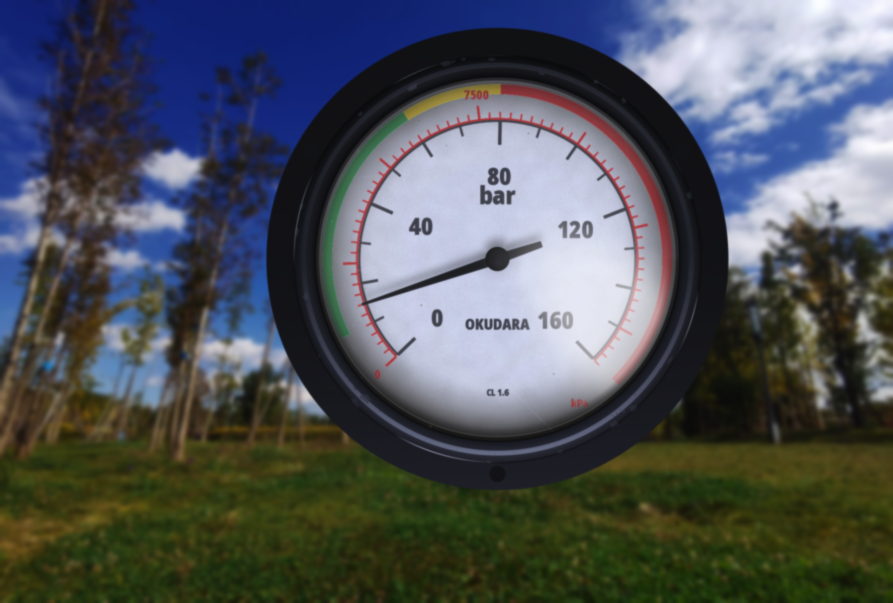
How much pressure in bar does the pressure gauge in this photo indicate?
15 bar
